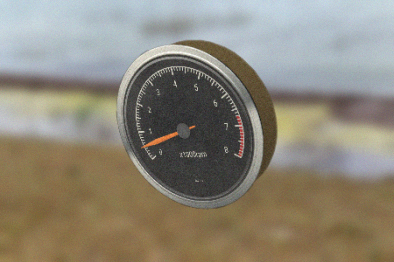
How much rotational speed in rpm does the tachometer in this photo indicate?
500 rpm
